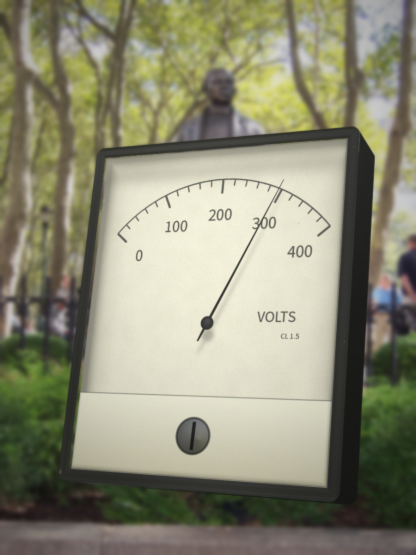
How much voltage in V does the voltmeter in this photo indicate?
300 V
